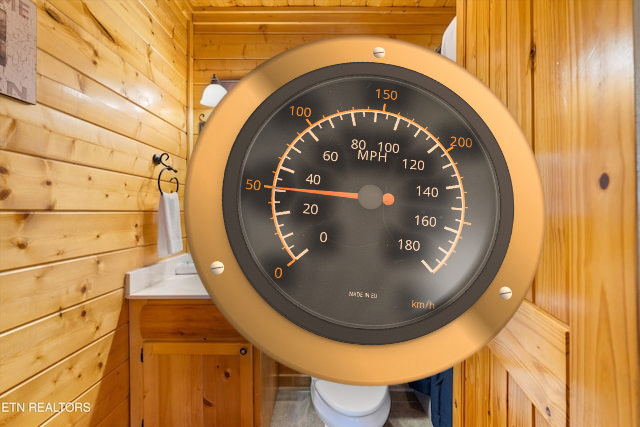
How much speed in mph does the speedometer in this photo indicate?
30 mph
